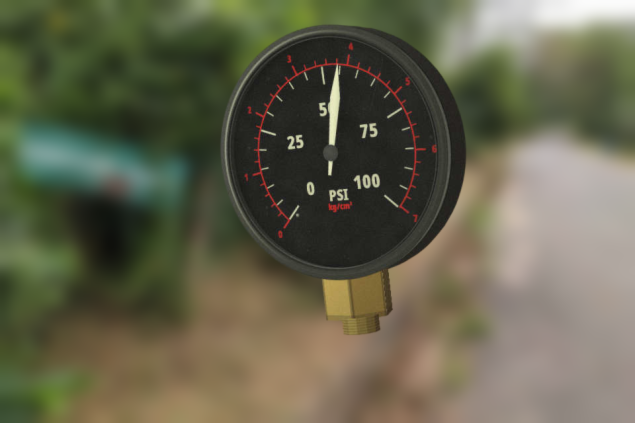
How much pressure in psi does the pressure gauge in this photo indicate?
55 psi
